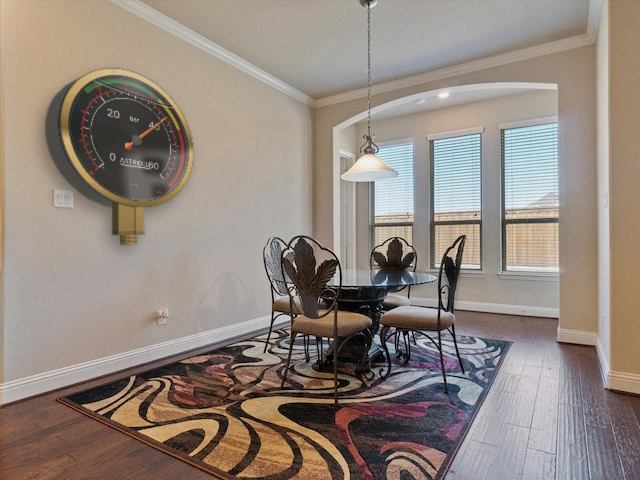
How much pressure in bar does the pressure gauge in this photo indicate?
40 bar
